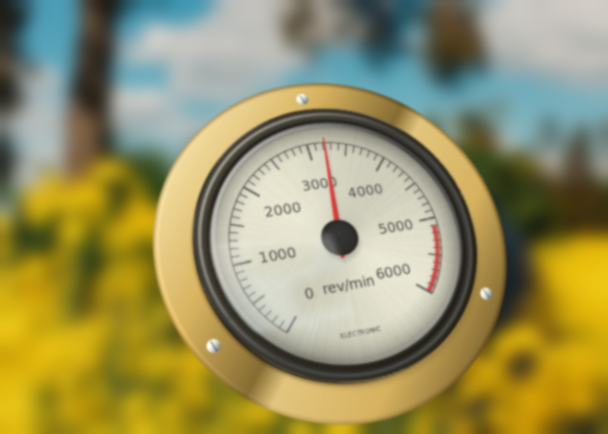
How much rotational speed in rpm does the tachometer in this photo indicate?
3200 rpm
